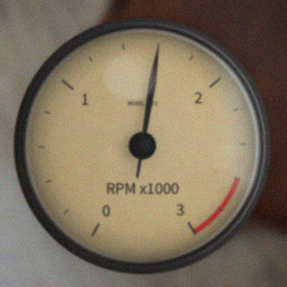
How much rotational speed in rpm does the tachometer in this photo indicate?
1600 rpm
